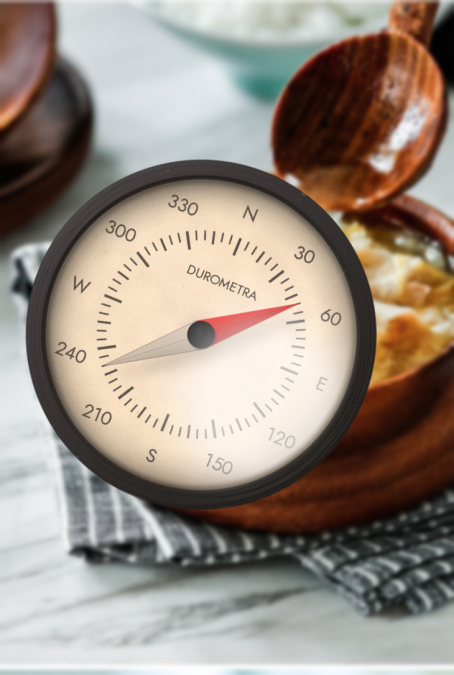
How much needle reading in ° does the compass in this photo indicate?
50 °
